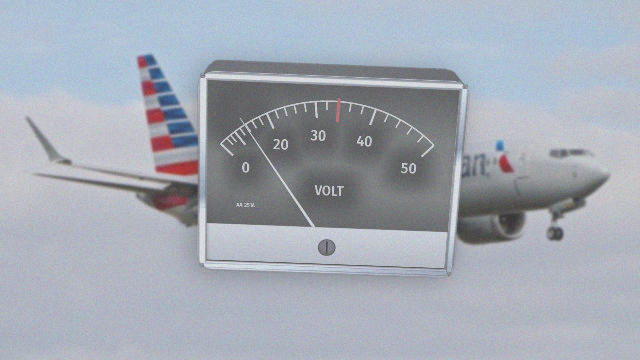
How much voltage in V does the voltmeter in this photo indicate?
14 V
